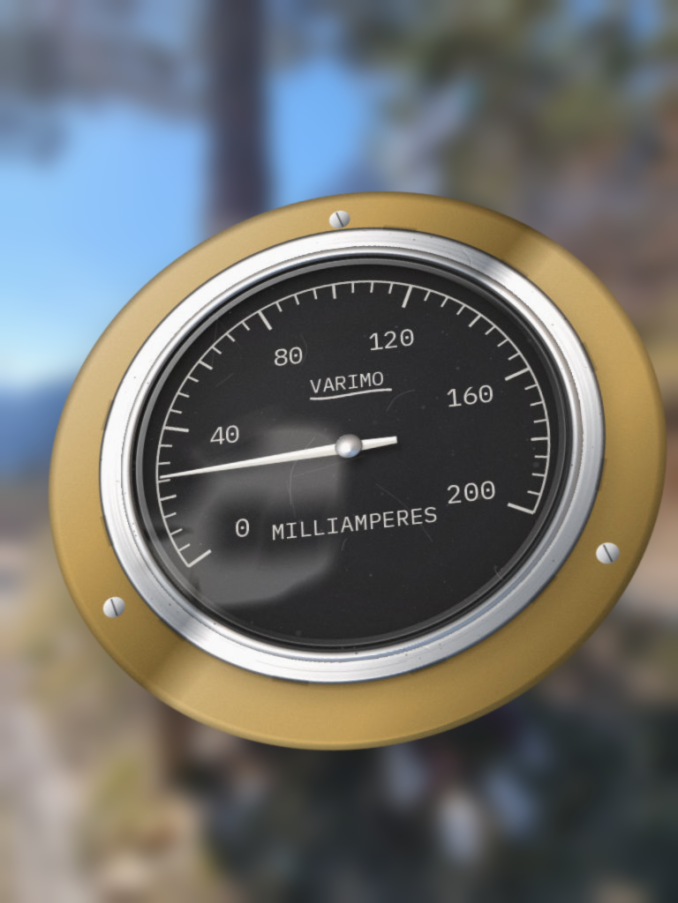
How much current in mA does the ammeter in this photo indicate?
25 mA
